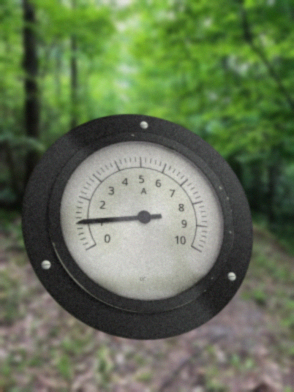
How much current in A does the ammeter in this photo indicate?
1 A
